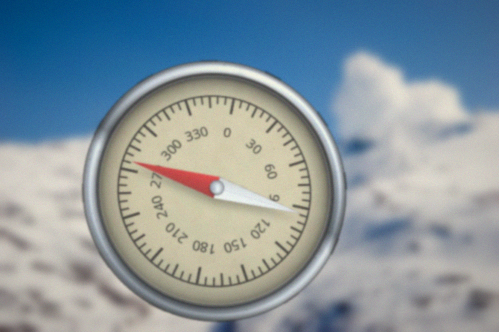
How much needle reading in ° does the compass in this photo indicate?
275 °
